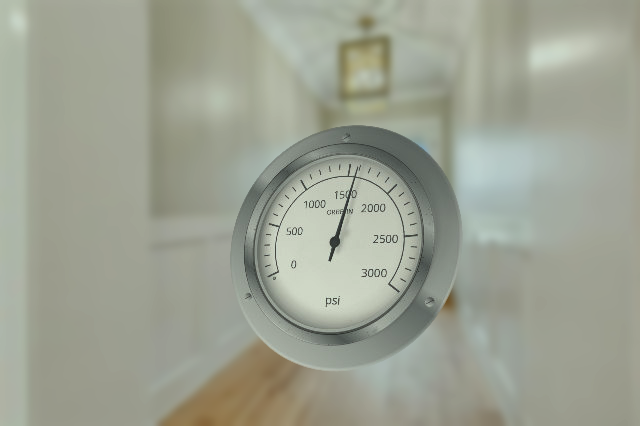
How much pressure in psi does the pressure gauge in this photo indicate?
1600 psi
